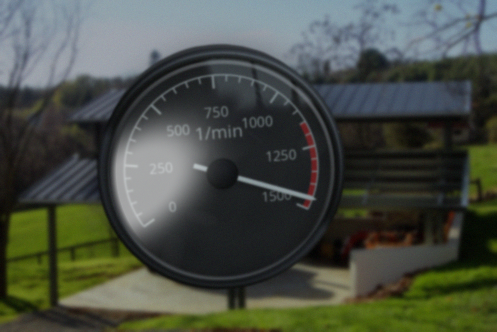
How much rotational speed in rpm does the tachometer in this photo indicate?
1450 rpm
